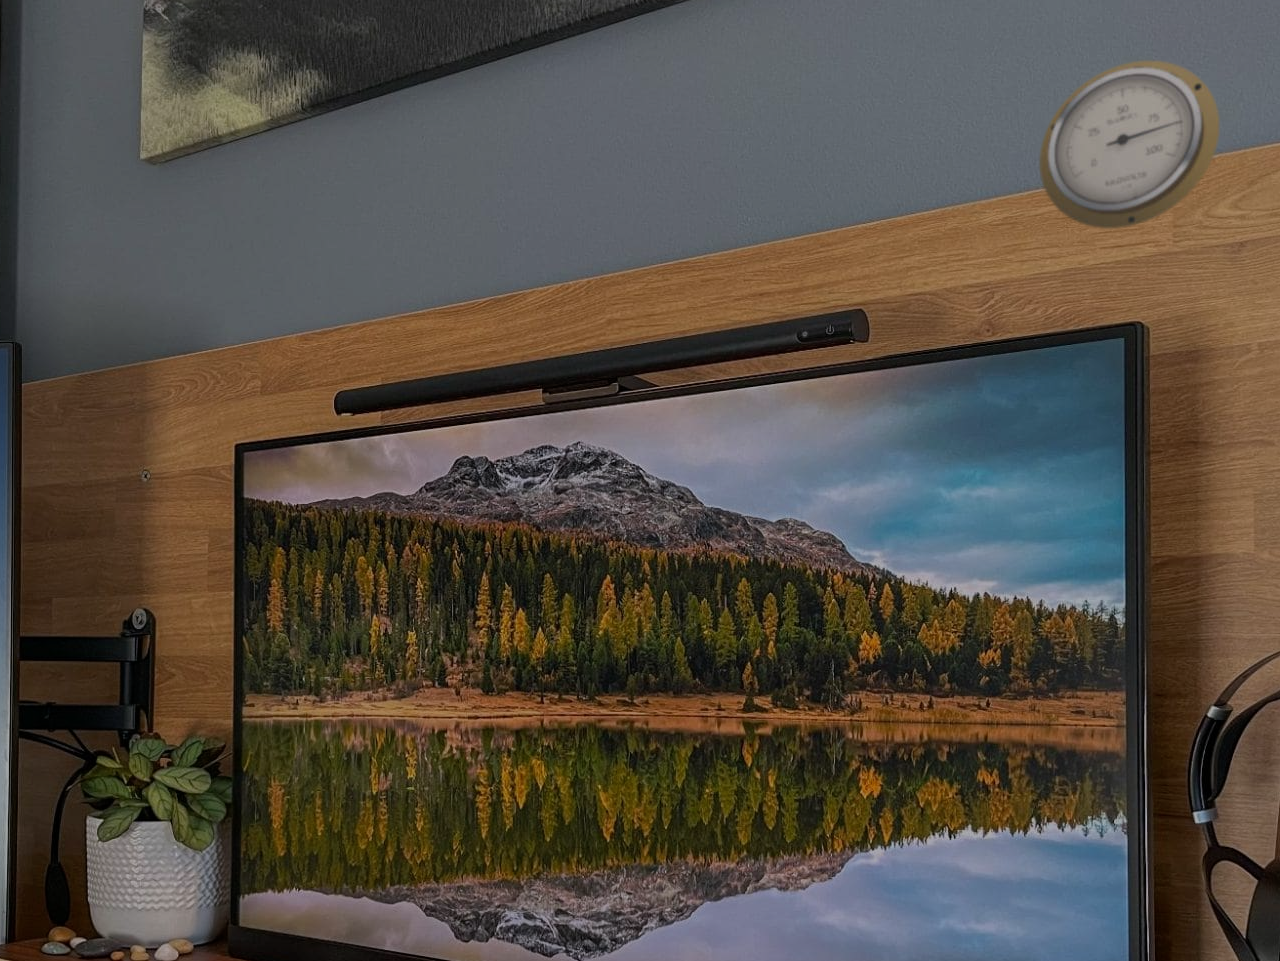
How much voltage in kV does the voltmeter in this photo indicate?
85 kV
